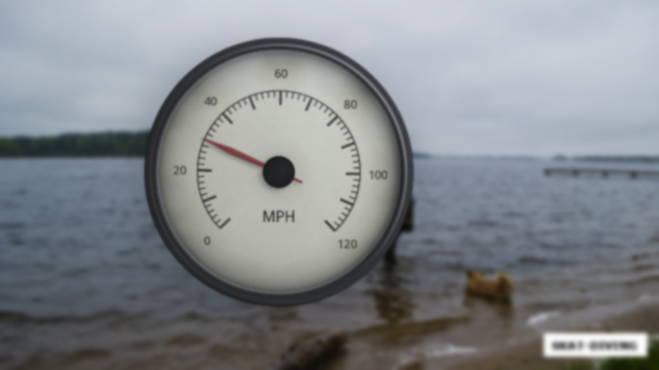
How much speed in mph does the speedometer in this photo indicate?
30 mph
